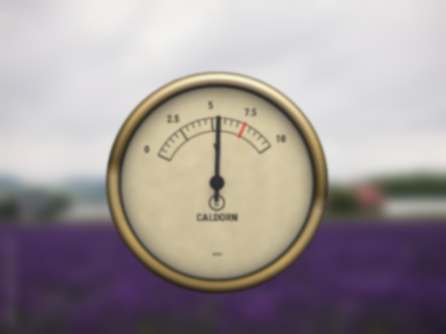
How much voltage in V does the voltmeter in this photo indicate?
5.5 V
